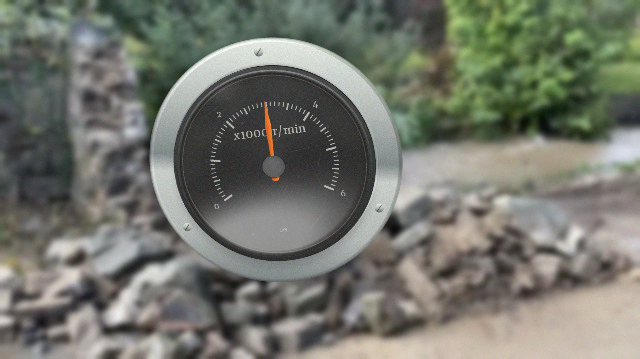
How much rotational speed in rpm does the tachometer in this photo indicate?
3000 rpm
